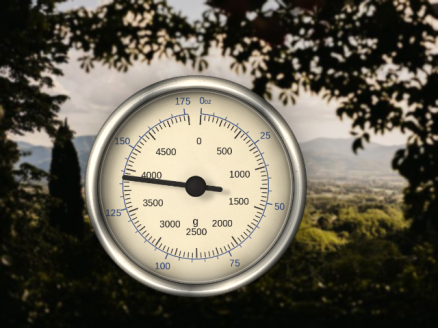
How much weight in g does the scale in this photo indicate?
3900 g
